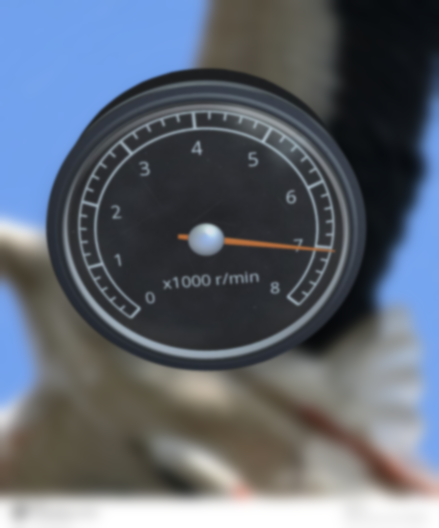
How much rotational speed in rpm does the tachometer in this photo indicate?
7000 rpm
